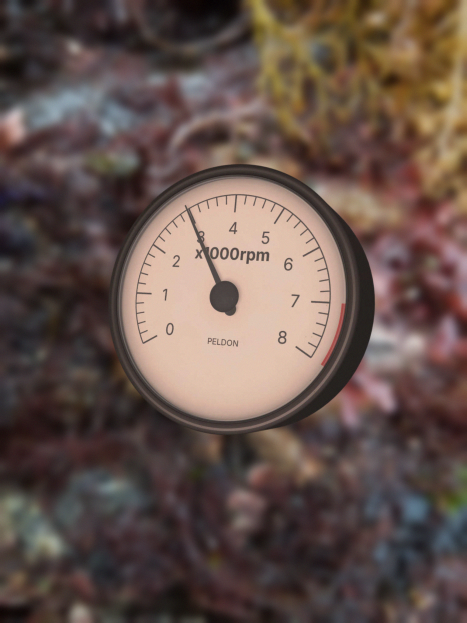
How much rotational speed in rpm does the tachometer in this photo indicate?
3000 rpm
